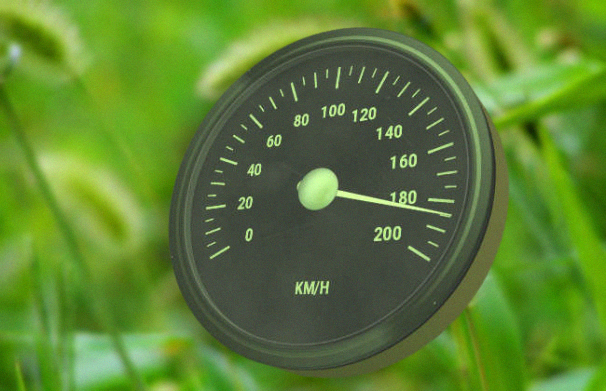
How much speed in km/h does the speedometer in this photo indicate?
185 km/h
